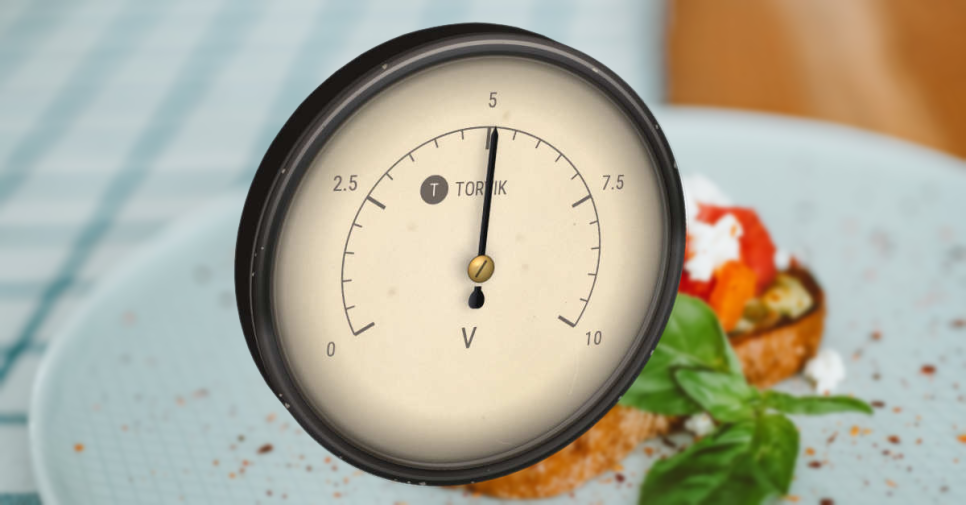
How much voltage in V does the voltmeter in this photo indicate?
5 V
